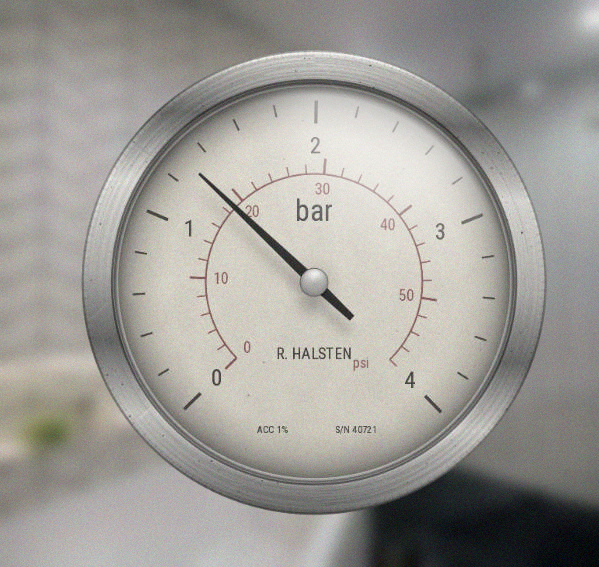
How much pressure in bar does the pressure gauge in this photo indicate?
1.3 bar
